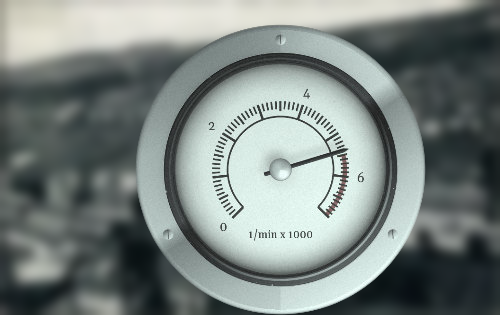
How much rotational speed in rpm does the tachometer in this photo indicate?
5400 rpm
